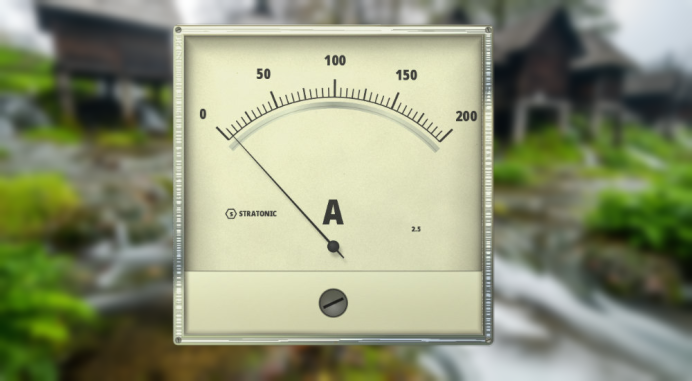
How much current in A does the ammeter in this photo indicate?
5 A
